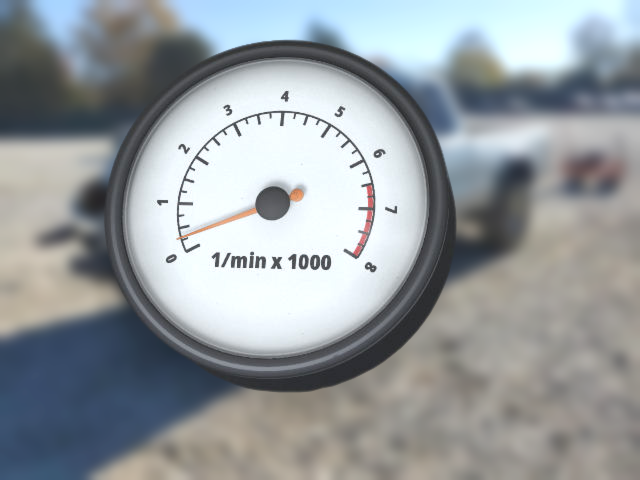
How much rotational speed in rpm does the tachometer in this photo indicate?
250 rpm
